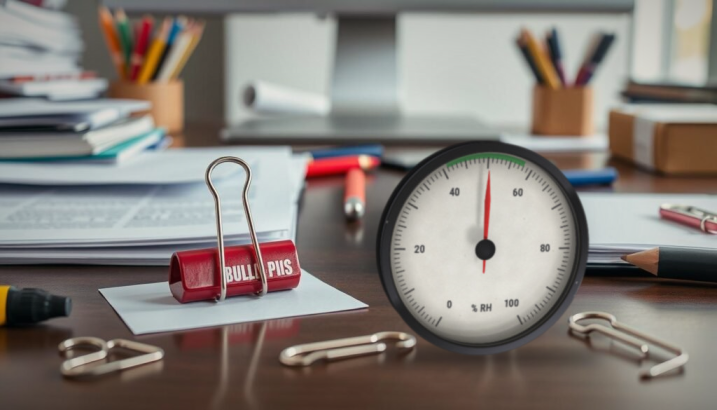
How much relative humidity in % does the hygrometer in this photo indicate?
50 %
